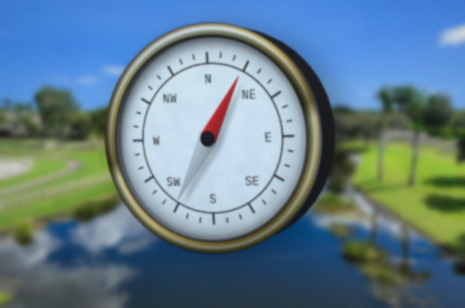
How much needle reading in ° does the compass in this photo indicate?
30 °
